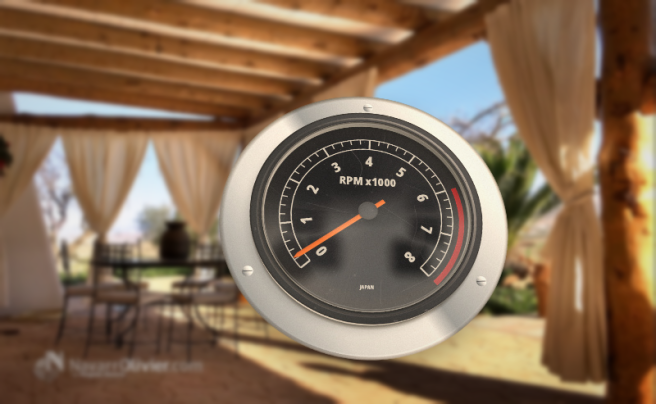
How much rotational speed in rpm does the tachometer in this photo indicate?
200 rpm
